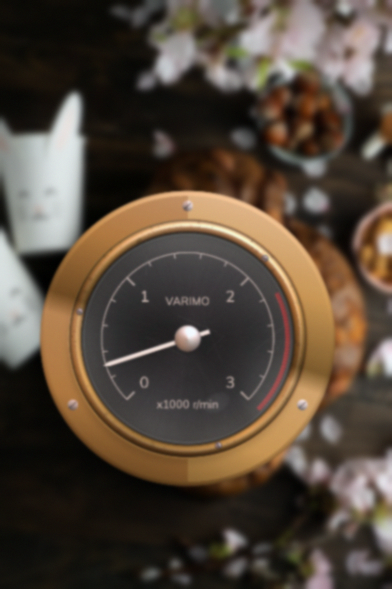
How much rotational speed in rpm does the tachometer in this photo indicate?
300 rpm
